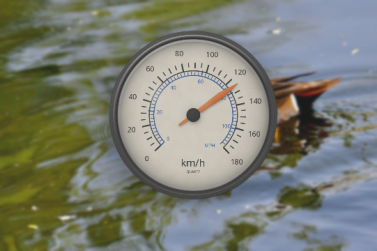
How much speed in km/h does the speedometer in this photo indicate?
125 km/h
